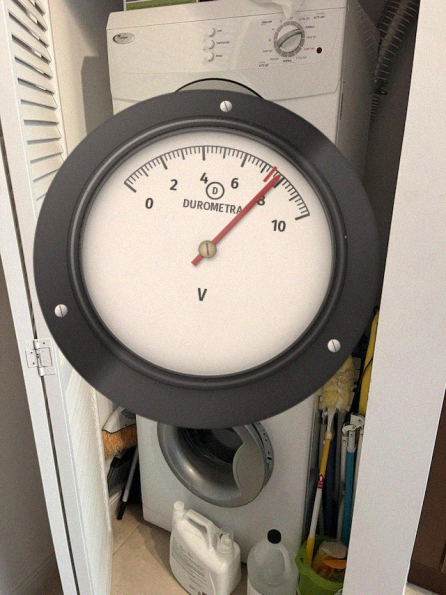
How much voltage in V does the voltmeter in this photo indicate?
7.8 V
